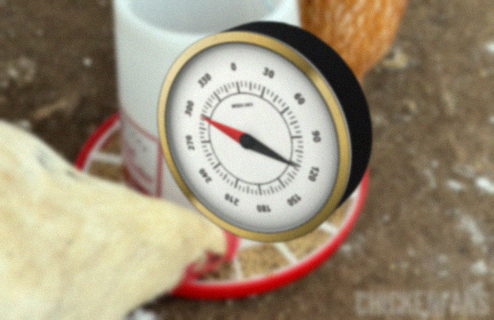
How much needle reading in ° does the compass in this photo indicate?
300 °
